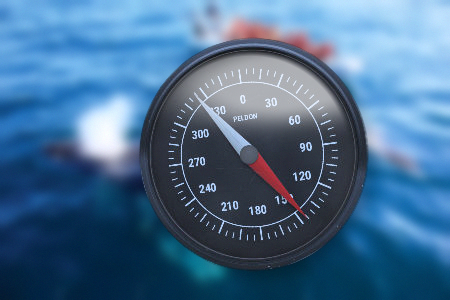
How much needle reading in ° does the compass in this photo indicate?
145 °
